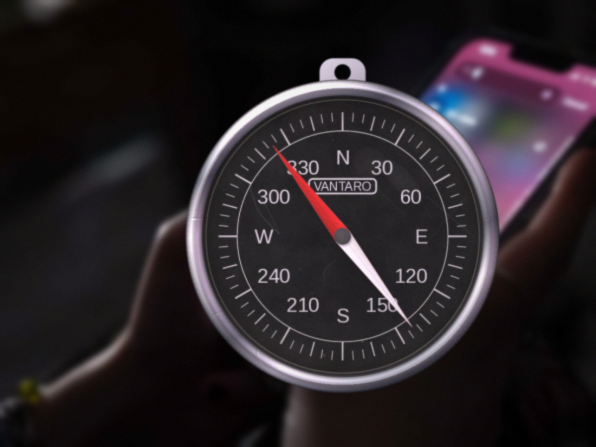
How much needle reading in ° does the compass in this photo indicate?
322.5 °
